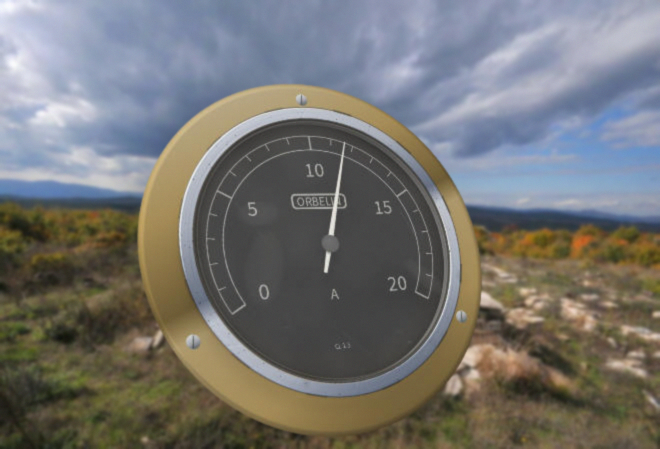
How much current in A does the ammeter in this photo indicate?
11.5 A
